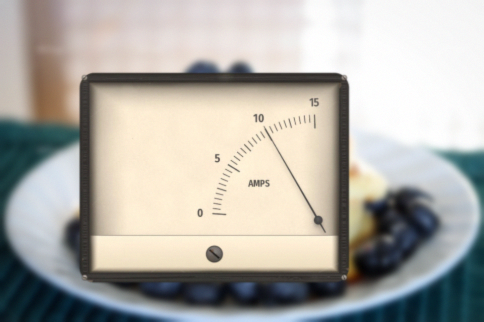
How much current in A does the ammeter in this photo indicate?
10 A
